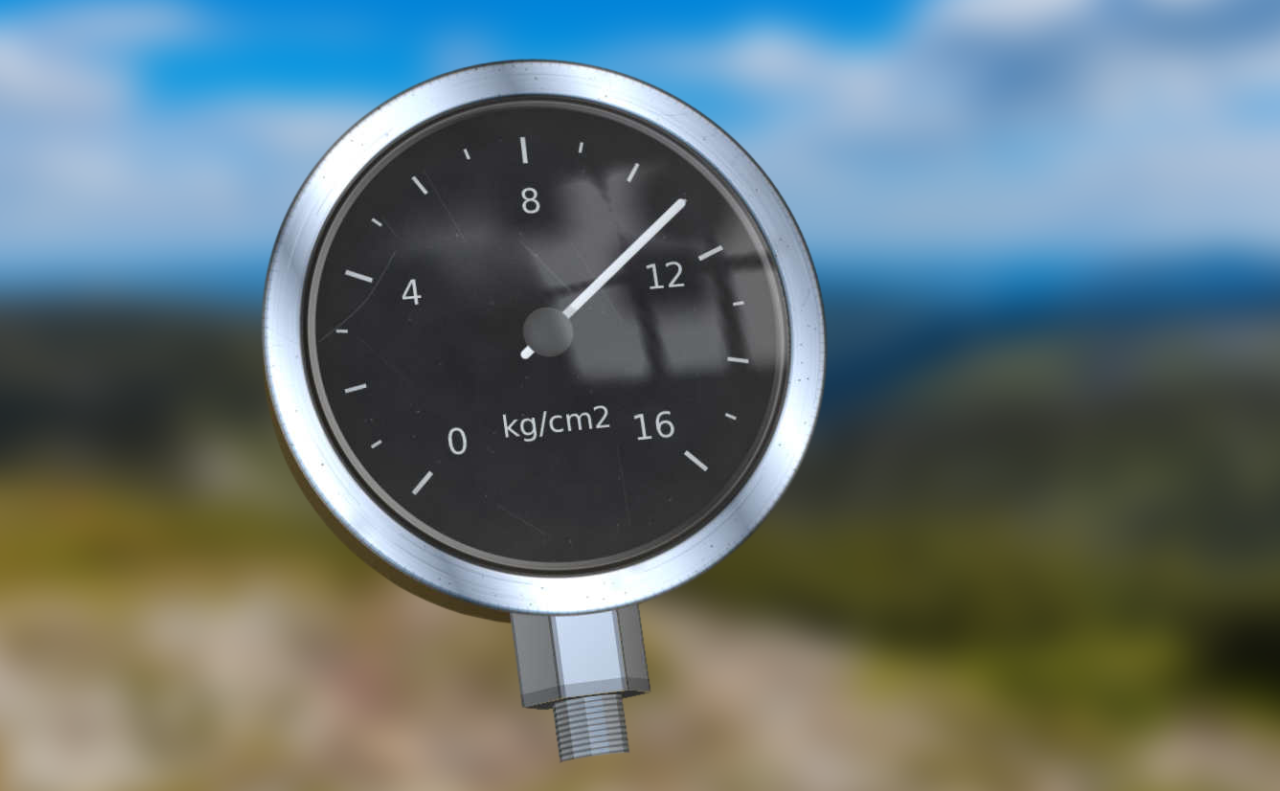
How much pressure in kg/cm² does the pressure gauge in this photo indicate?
11 kg/cm²
